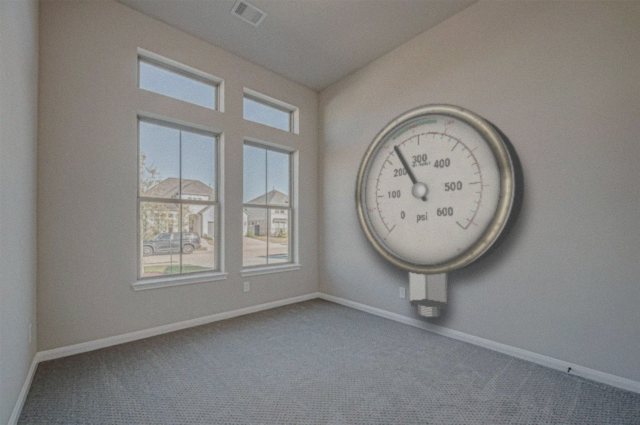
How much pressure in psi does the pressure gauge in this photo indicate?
240 psi
